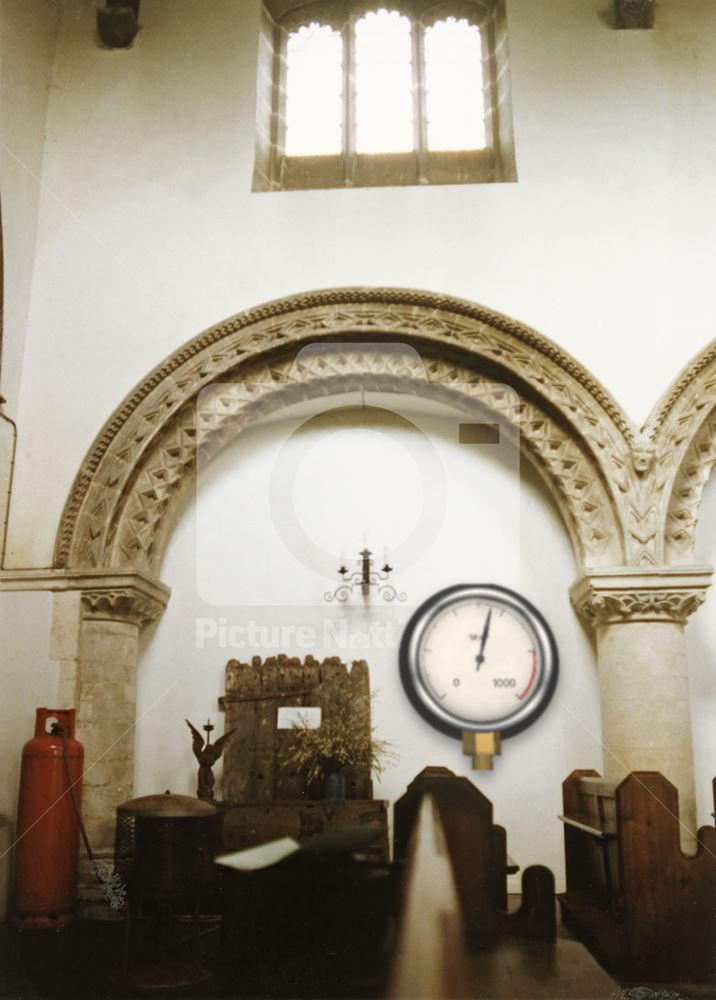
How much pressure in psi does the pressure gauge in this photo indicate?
550 psi
